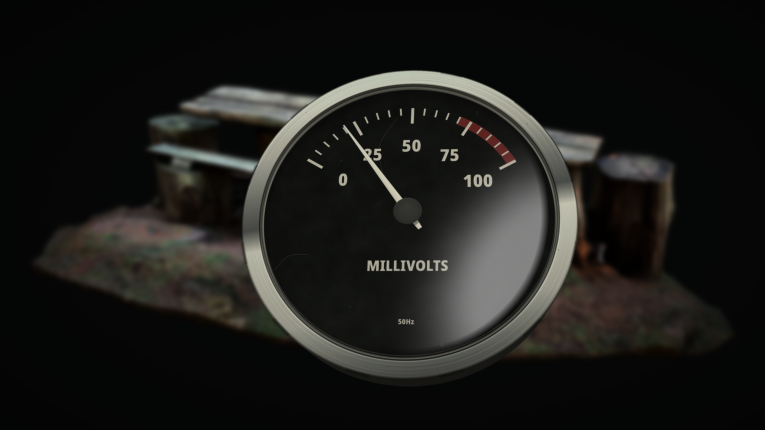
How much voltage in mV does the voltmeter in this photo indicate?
20 mV
